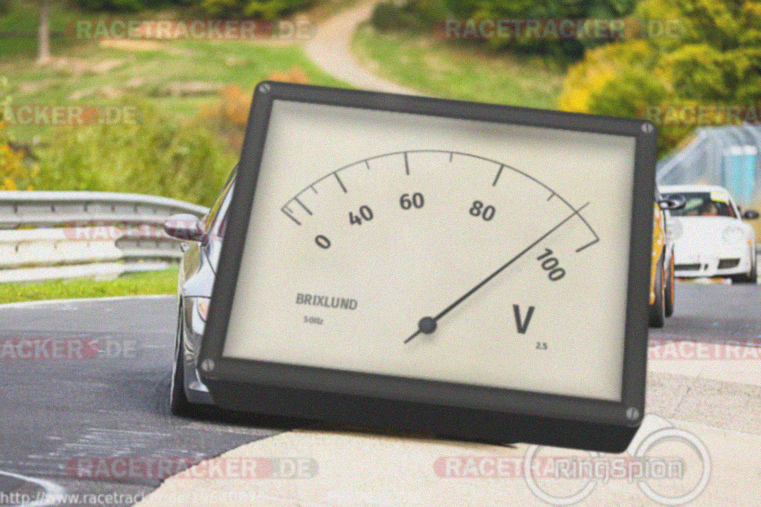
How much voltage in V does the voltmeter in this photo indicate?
95 V
